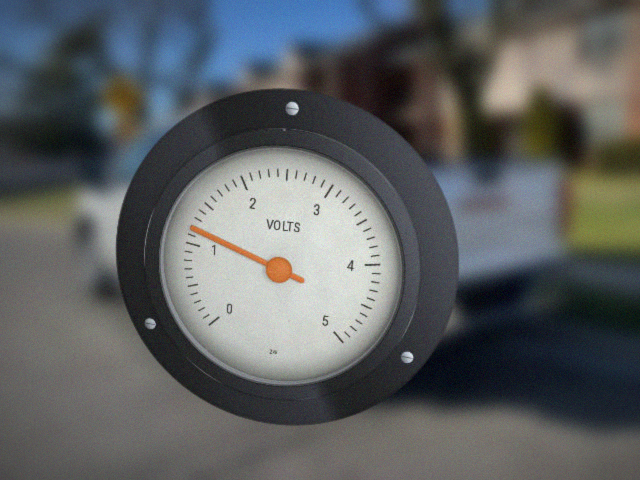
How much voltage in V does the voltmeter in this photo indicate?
1.2 V
